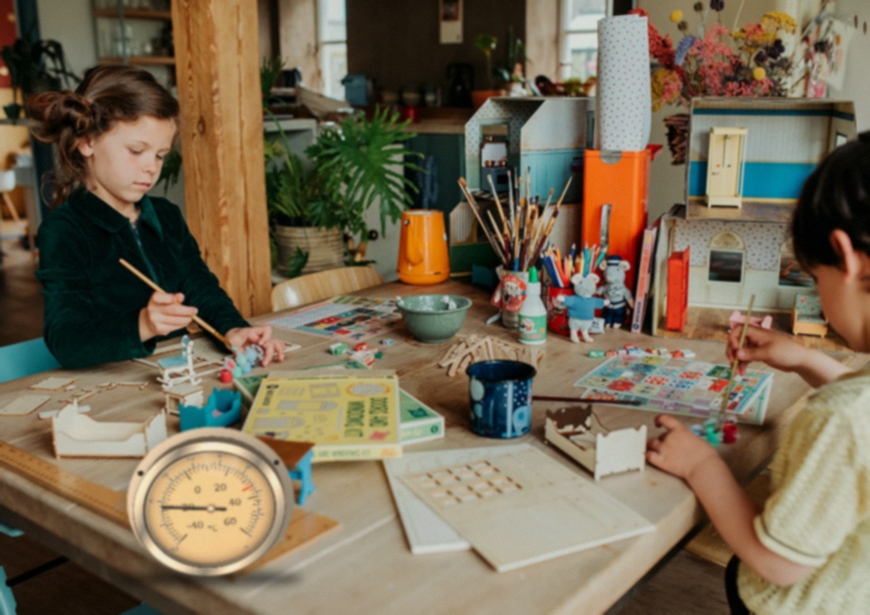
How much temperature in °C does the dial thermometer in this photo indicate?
-20 °C
